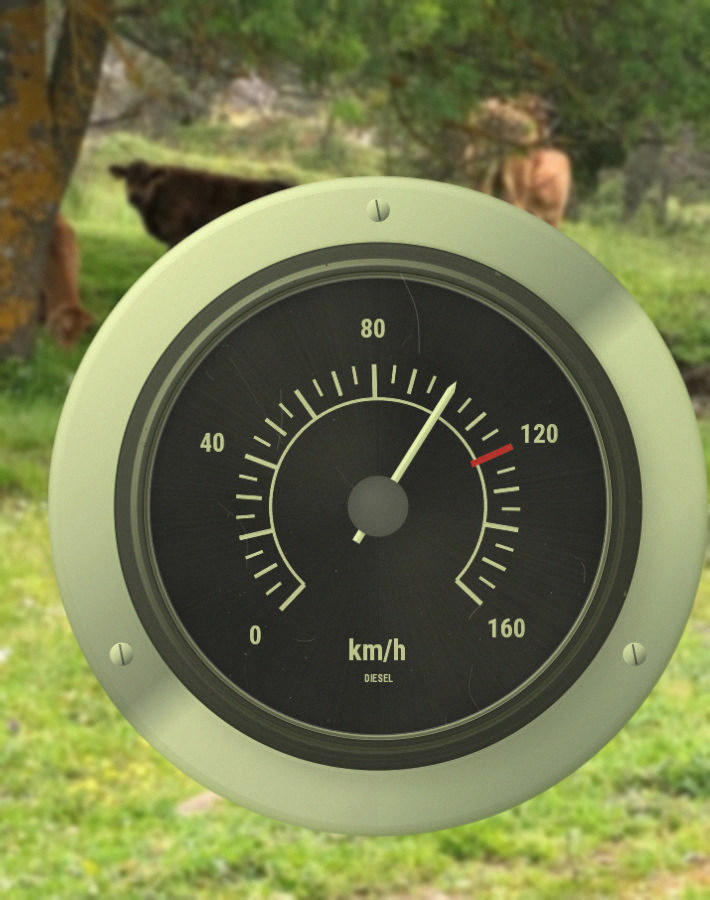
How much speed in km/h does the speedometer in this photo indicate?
100 km/h
